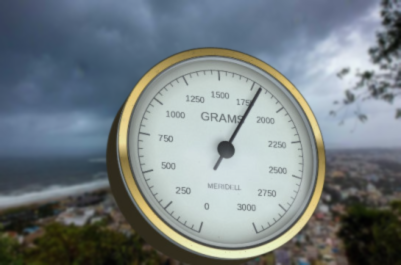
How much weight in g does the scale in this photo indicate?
1800 g
